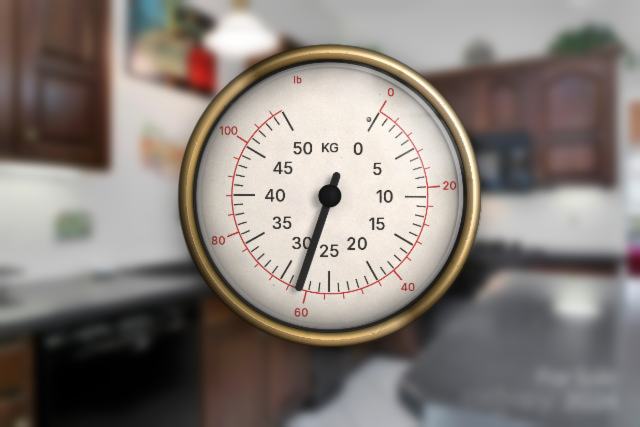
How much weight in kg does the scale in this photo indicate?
28 kg
